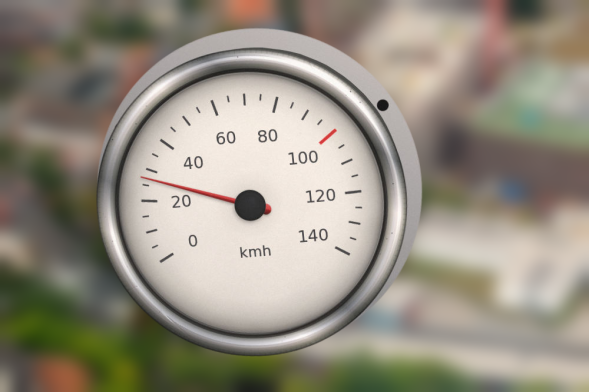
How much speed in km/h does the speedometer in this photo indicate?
27.5 km/h
